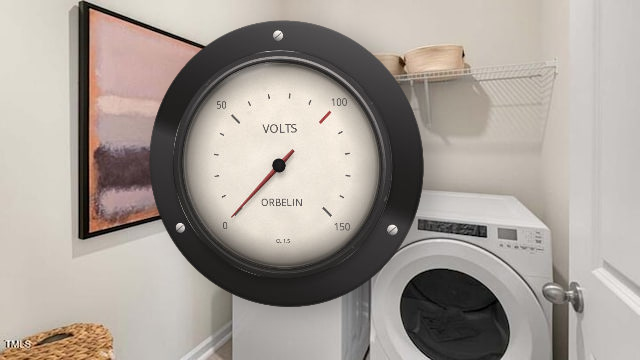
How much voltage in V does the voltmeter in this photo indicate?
0 V
